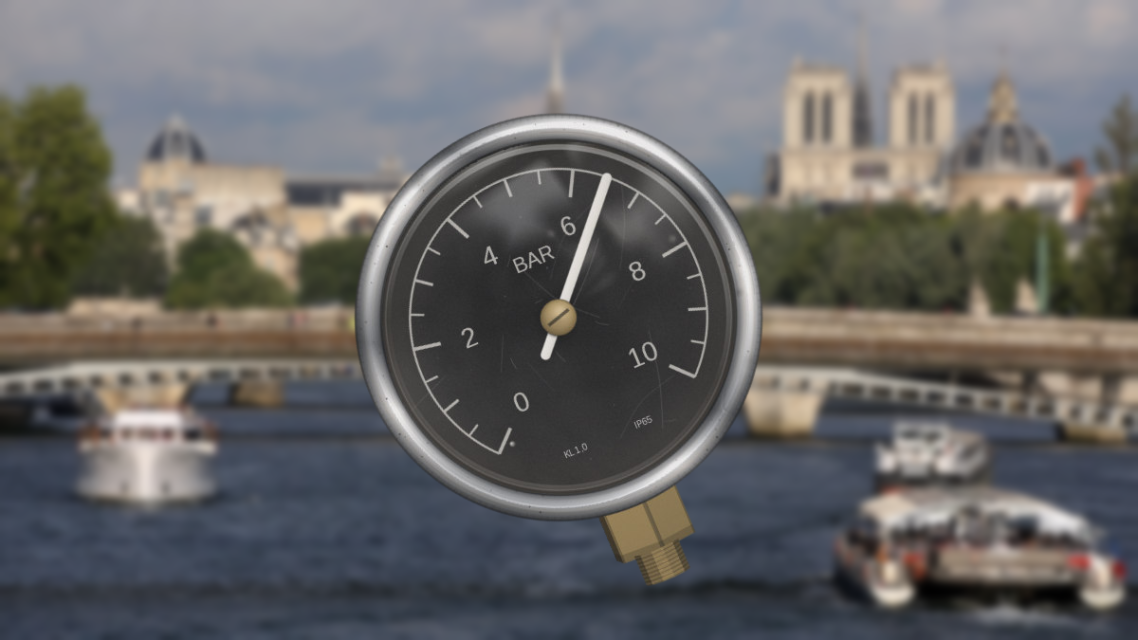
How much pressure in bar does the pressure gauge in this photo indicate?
6.5 bar
